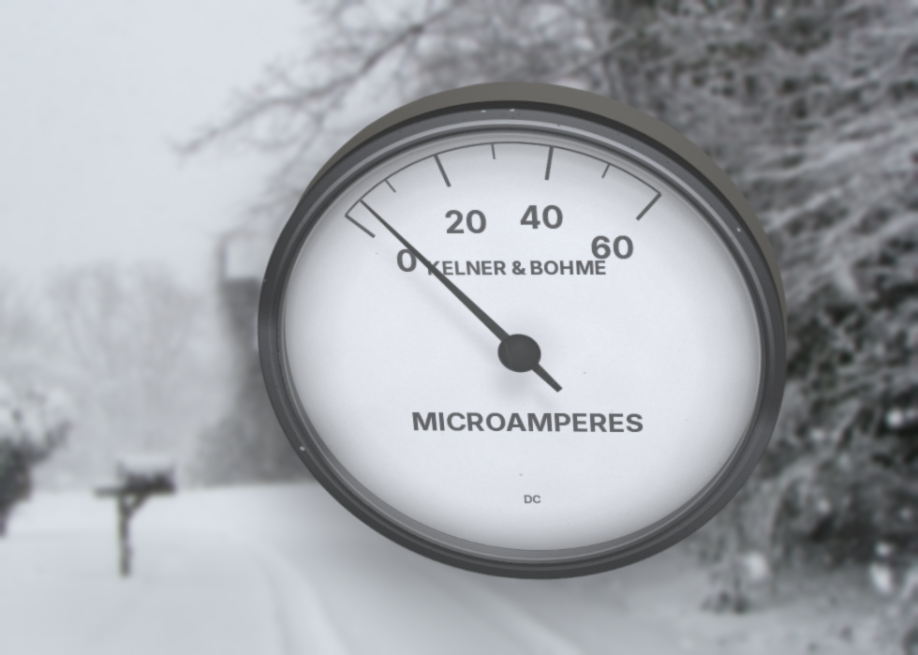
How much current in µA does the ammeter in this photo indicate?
5 µA
